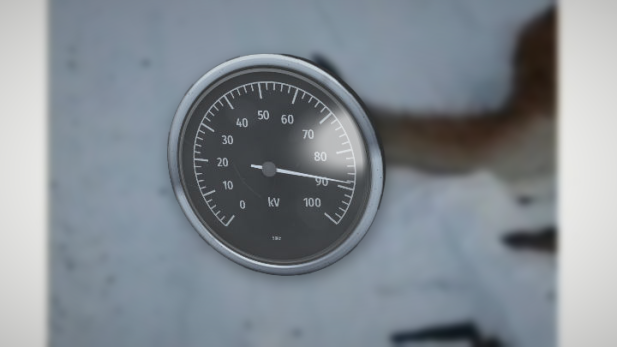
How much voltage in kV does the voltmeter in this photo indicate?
88 kV
